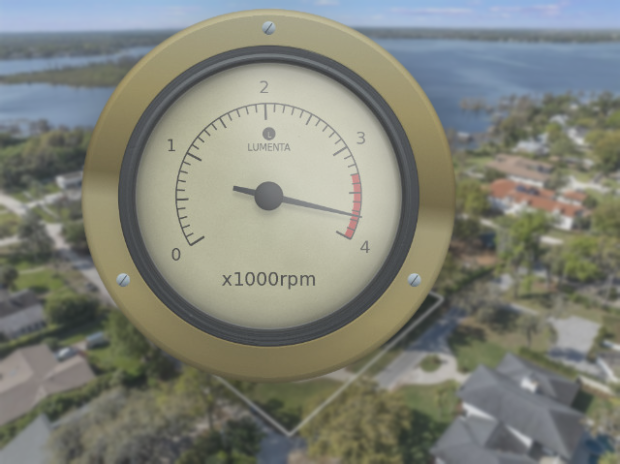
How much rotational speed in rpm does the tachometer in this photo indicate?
3750 rpm
